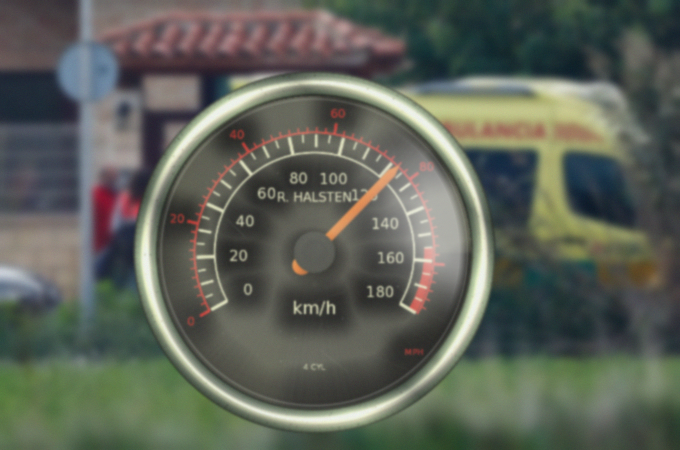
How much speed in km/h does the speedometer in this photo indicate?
122.5 km/h
